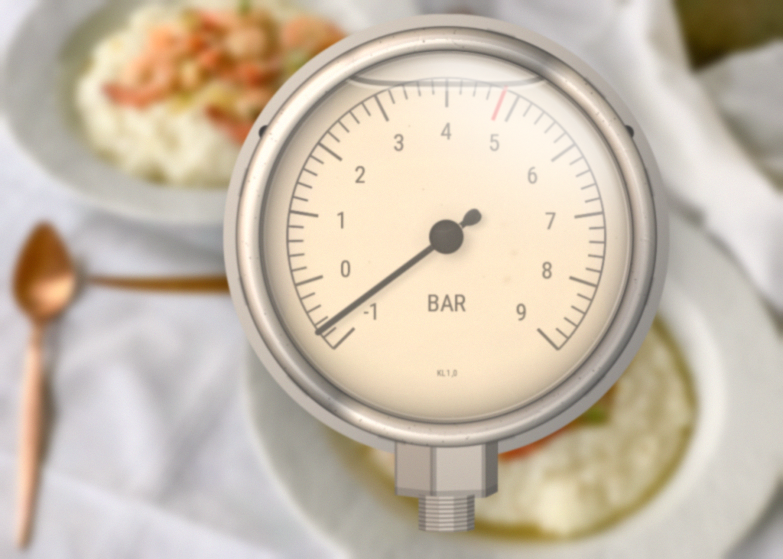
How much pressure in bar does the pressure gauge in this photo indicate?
-0.7 bar
